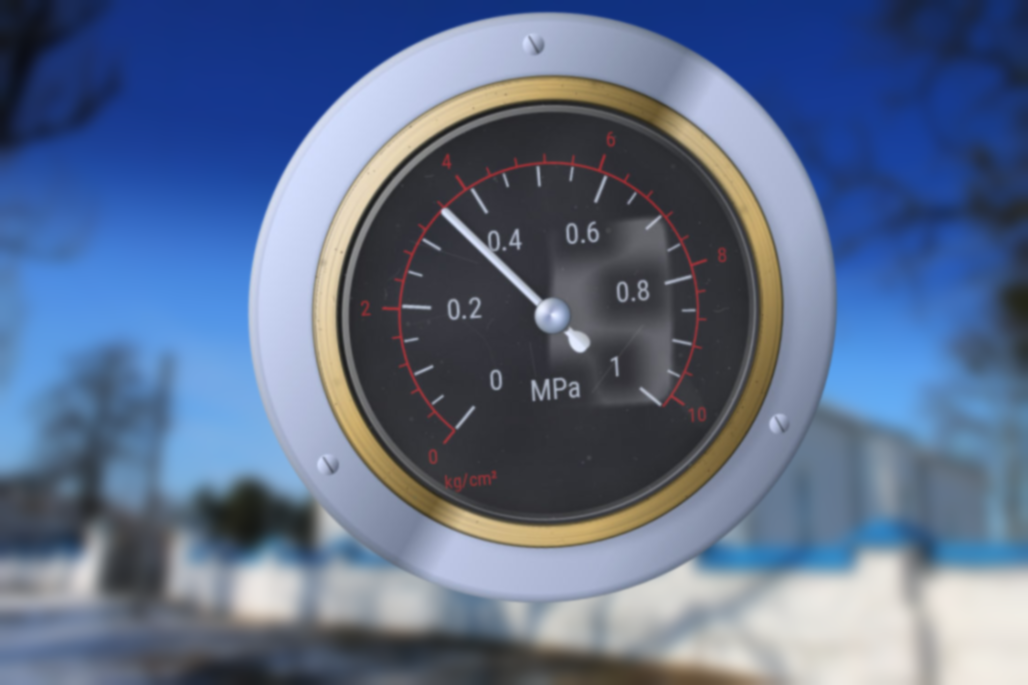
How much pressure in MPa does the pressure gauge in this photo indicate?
0.35 MPa
